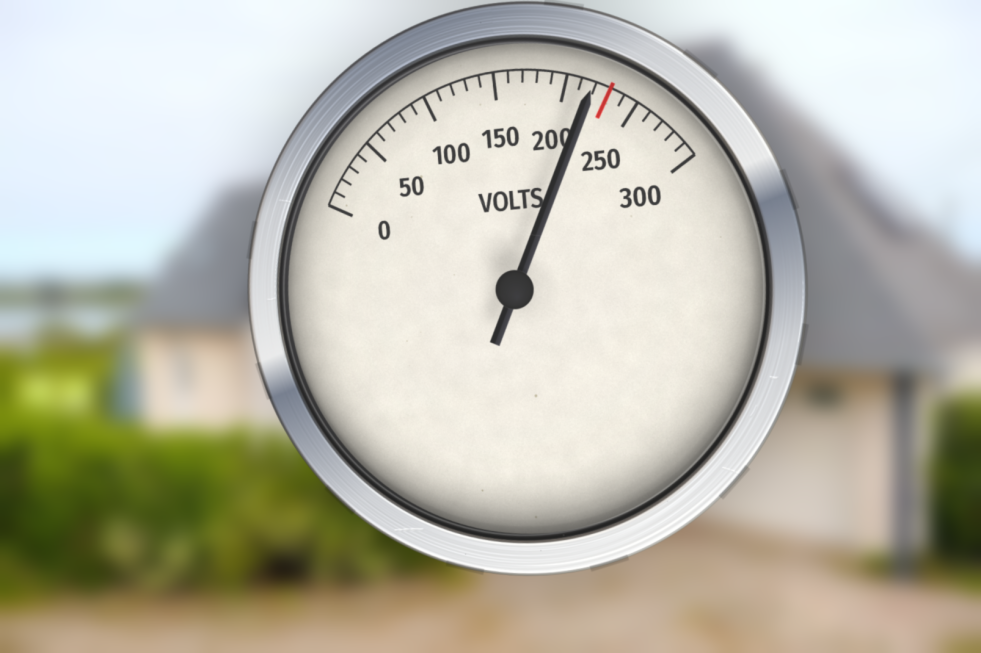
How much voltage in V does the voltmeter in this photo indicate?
220 V
